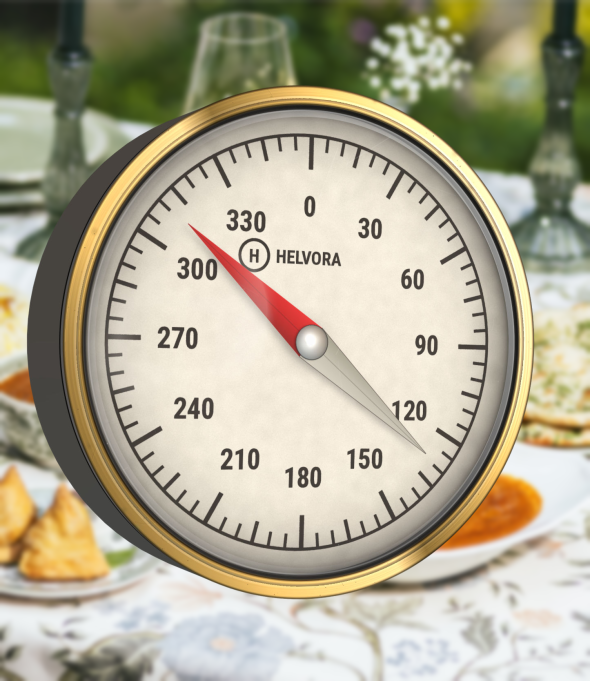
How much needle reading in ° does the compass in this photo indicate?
310 °
